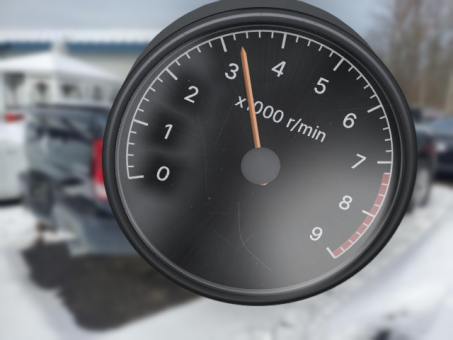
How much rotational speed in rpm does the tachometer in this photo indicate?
3300 rpm
